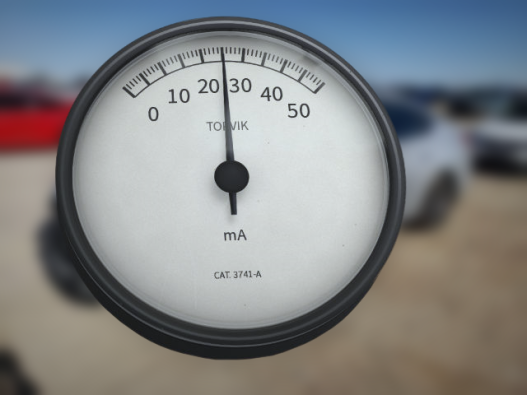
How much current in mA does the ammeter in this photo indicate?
25 mA
